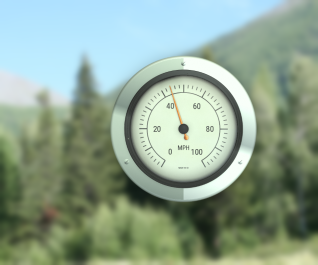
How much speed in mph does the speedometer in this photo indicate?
44 mph
